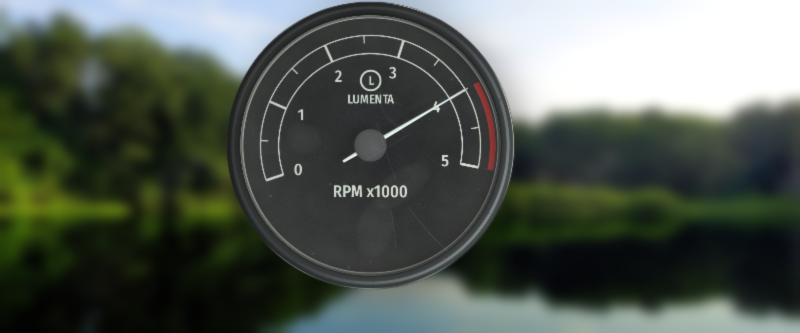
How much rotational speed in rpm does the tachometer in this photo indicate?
4000 rpm
